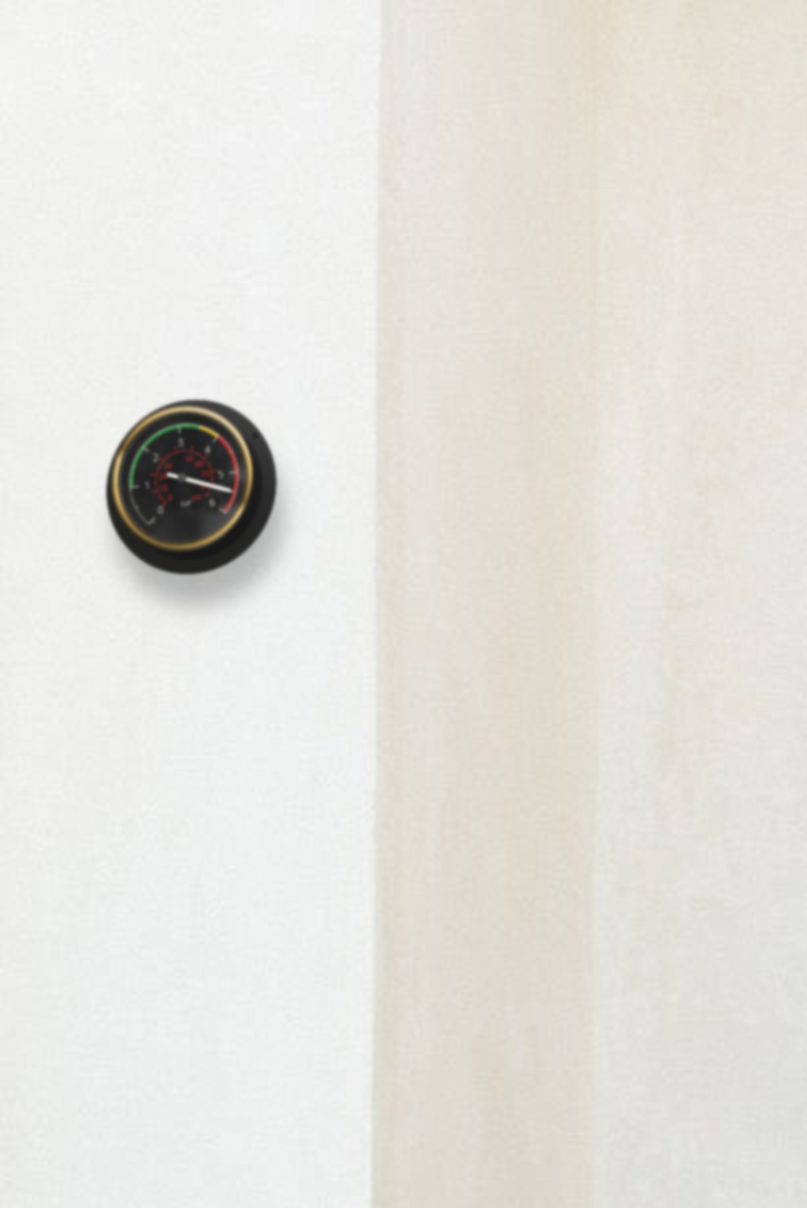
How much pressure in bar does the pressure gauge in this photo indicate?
5.5 bar
